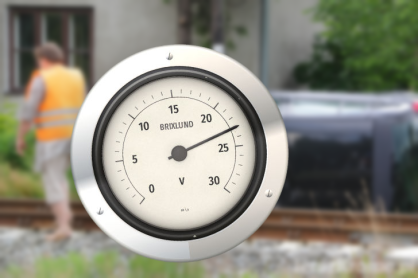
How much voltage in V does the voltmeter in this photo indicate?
23 V
